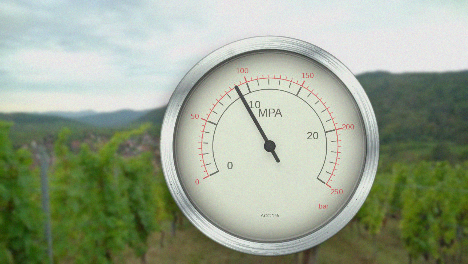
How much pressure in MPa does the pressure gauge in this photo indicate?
9 MPa
